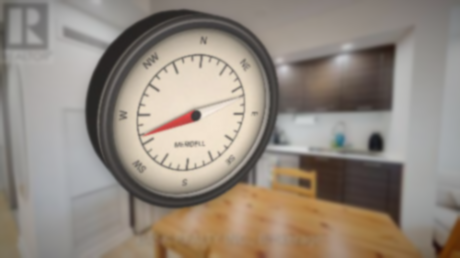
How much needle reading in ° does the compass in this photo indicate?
250 °
